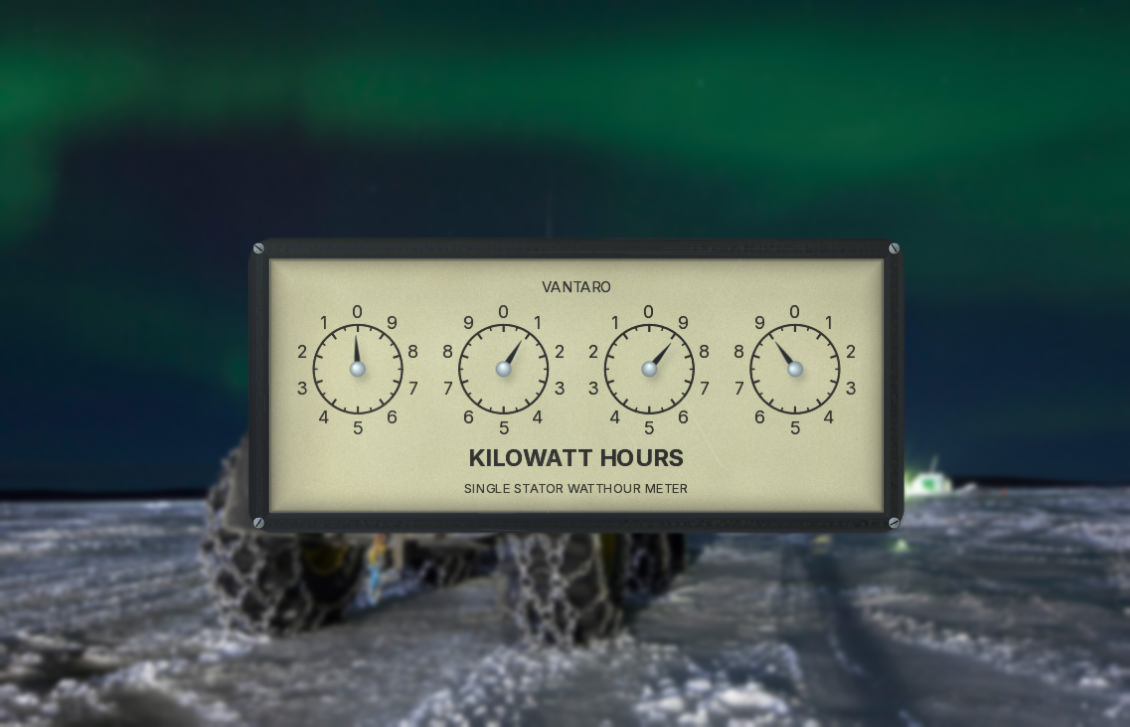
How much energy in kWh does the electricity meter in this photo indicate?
89 kWh
